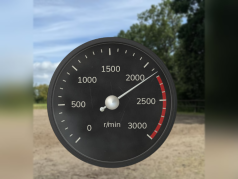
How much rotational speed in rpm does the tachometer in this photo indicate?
2150 rpm
